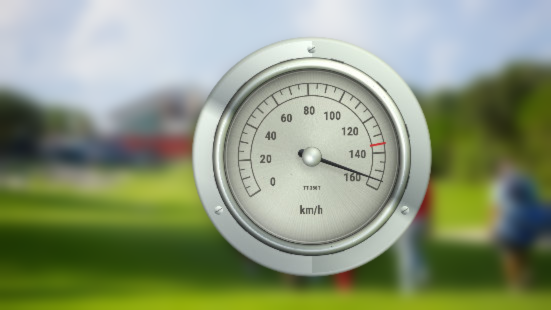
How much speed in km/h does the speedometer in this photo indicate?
155 km/h
